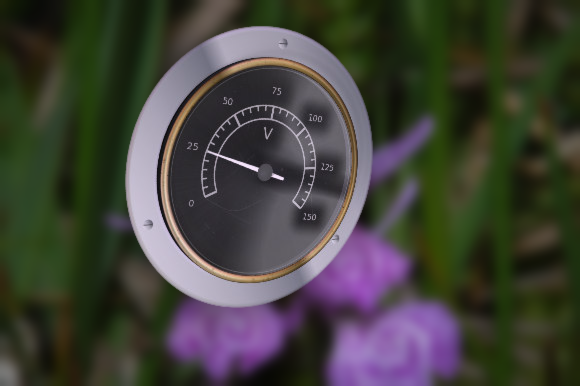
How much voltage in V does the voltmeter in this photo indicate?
25 V
